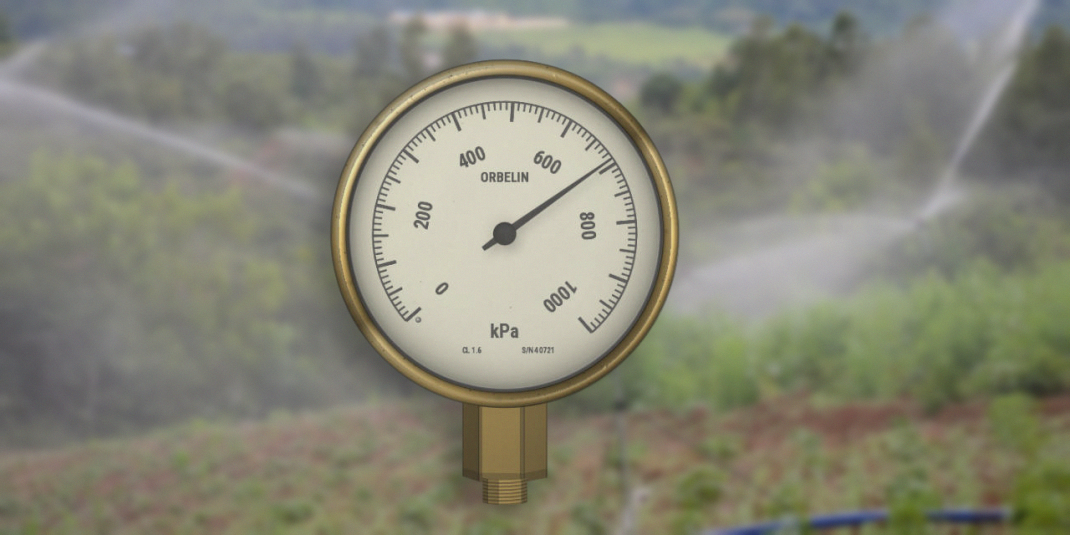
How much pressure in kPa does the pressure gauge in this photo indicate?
690 kPa
